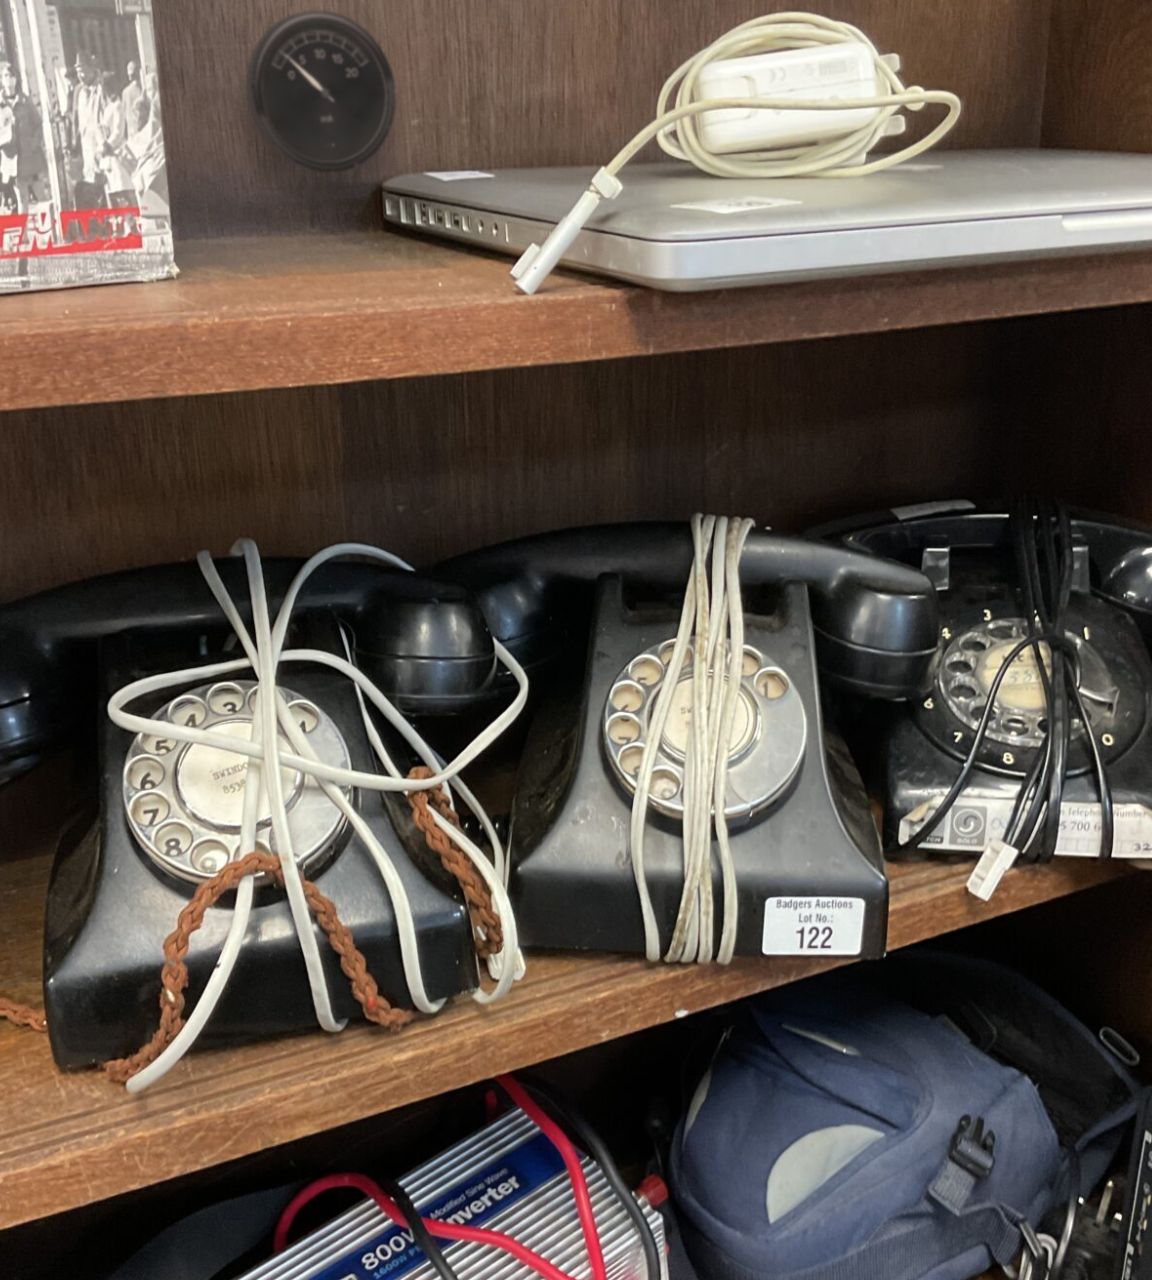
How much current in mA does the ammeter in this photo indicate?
2.5 mA
